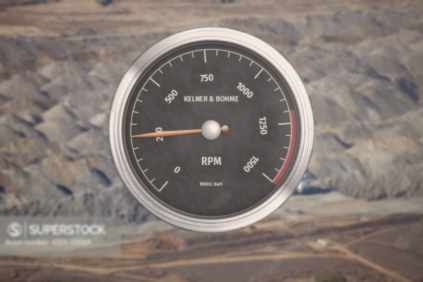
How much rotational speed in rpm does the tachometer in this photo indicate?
250 rpm
